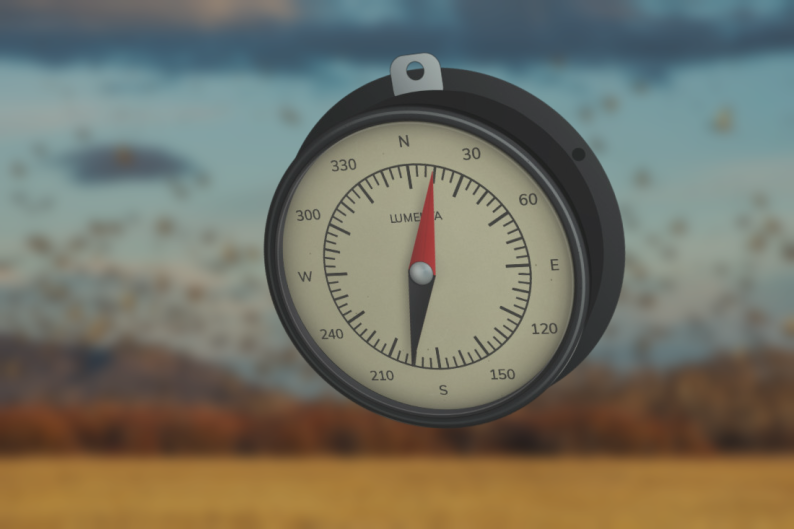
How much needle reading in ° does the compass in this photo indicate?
15 °
